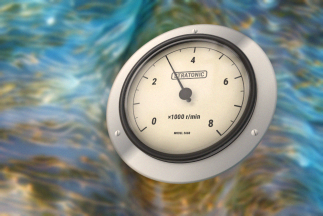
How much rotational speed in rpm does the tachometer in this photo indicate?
3000 rpm
